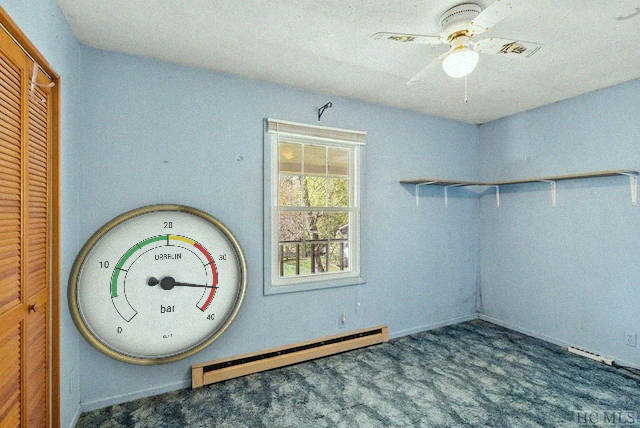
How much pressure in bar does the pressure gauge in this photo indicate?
35 bar
